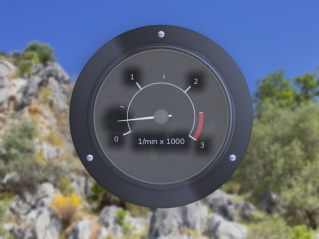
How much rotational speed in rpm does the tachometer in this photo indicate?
250 rpm
